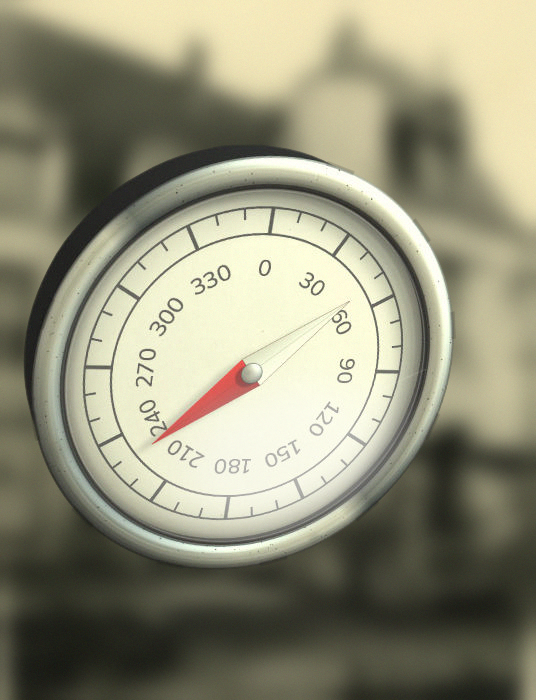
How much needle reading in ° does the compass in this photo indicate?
230 °
